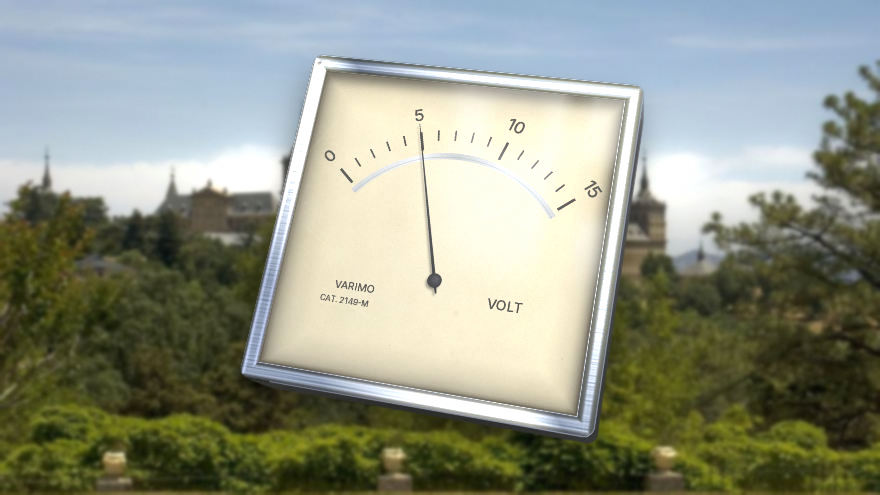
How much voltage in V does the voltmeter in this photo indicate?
5 V
